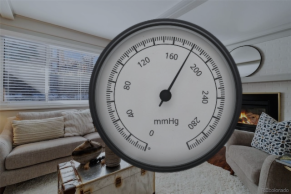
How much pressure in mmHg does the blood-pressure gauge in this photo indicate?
180 mmHg
